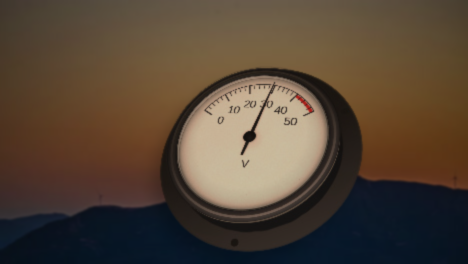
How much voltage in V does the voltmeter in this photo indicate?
30 V
